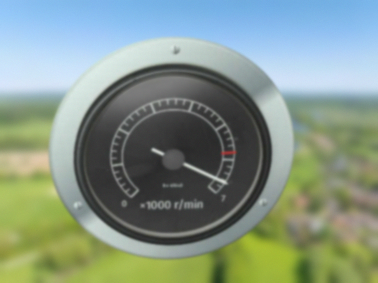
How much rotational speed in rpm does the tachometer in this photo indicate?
6600 rpm
